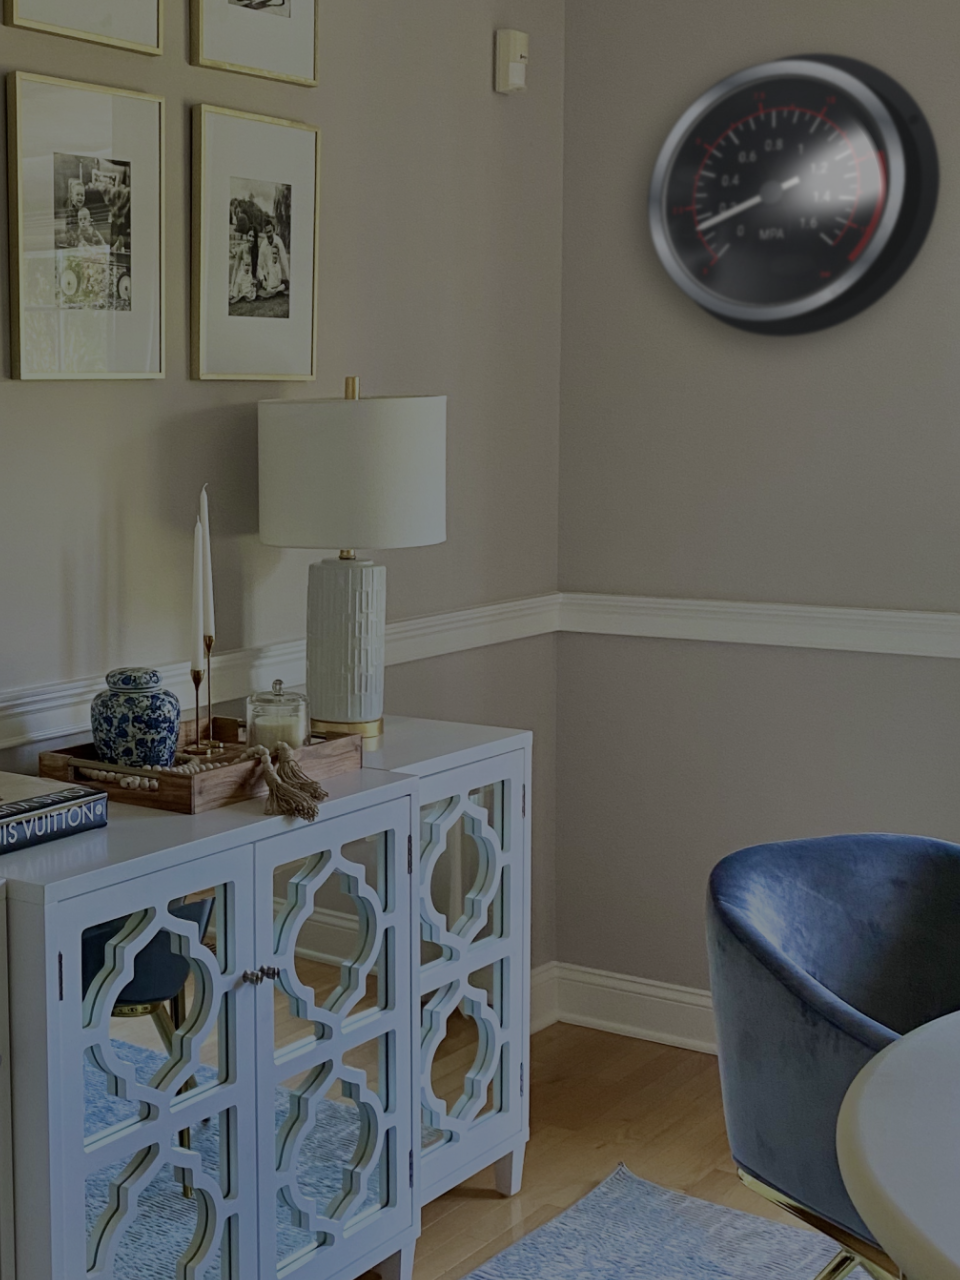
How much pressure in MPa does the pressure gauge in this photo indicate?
0.15 MPa
